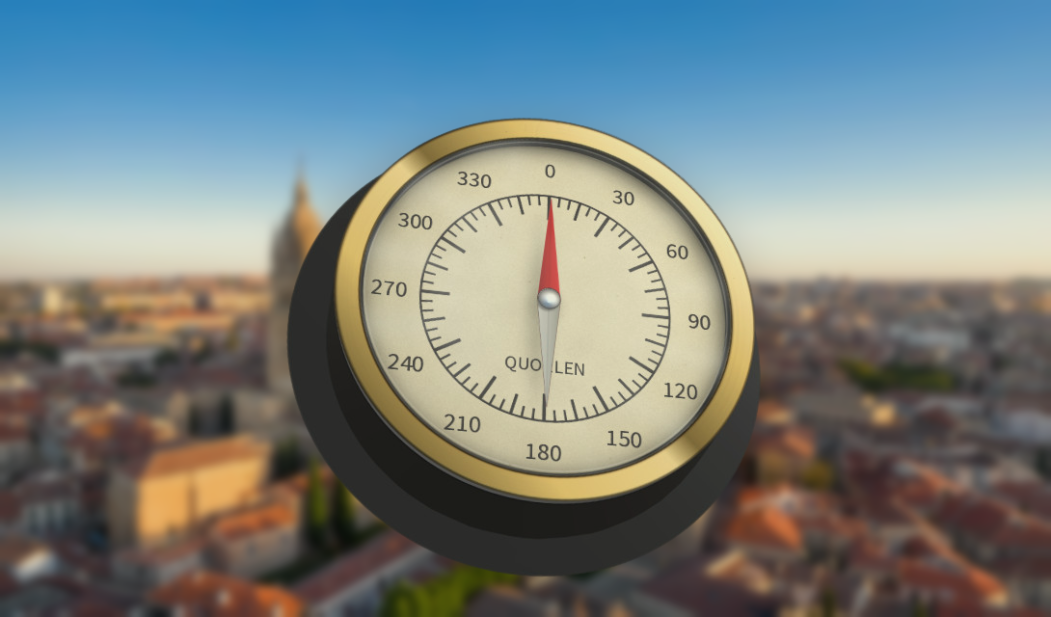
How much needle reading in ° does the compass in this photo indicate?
0 °
